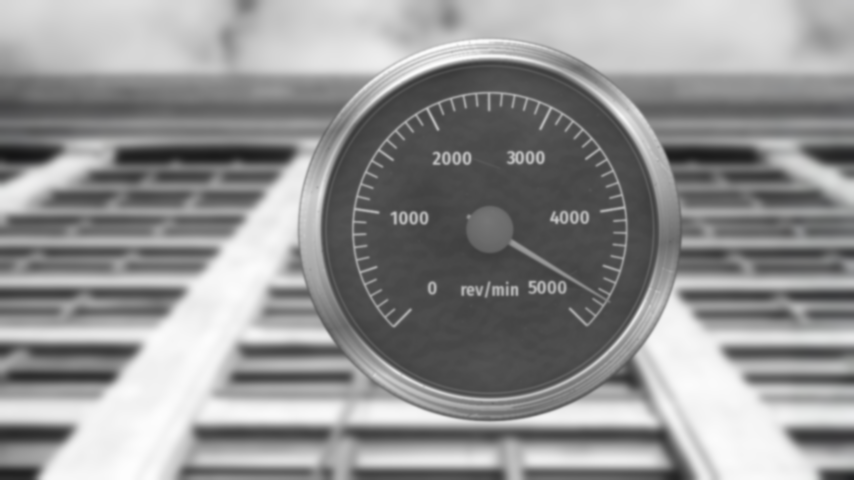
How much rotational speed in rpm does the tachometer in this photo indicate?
4750 rpm
